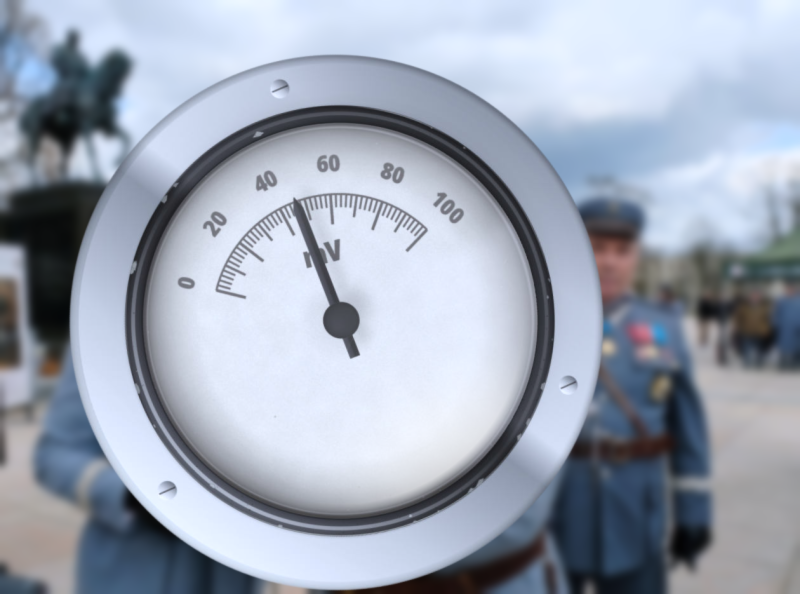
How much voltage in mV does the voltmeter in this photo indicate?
46 mV
